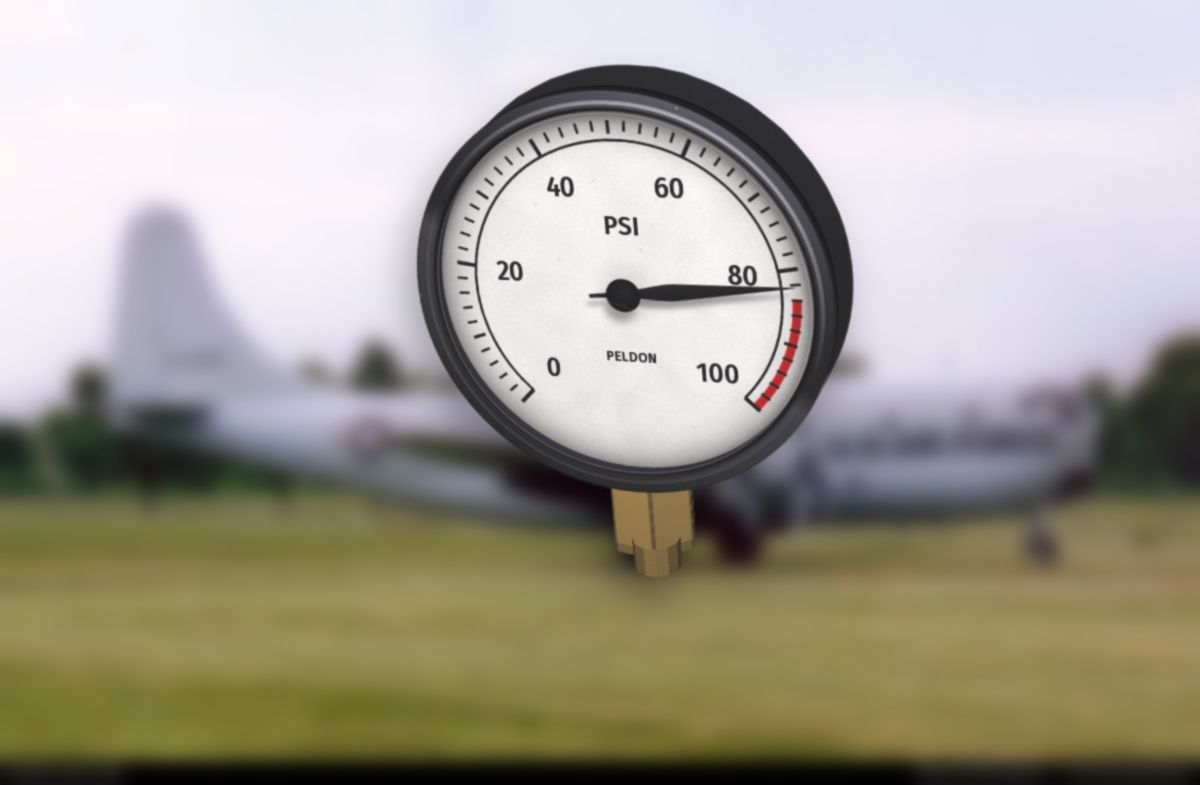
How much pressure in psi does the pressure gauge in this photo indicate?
82 psi
